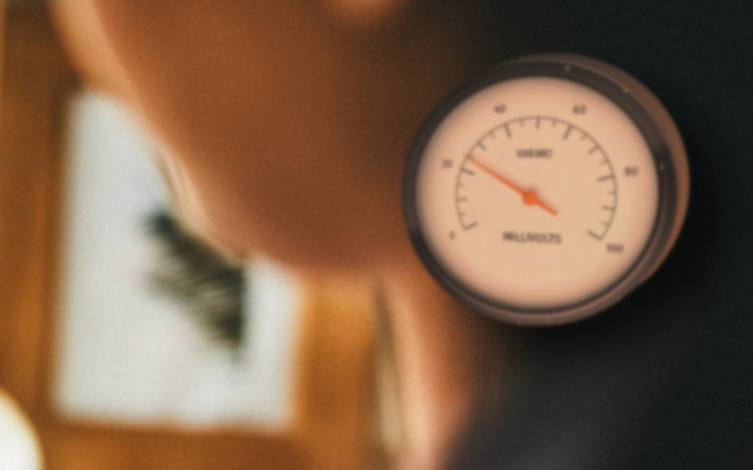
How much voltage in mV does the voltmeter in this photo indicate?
25 mV
